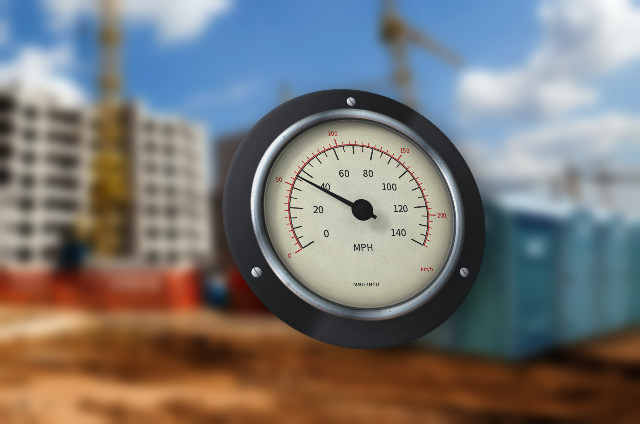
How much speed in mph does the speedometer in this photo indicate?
35 mph
